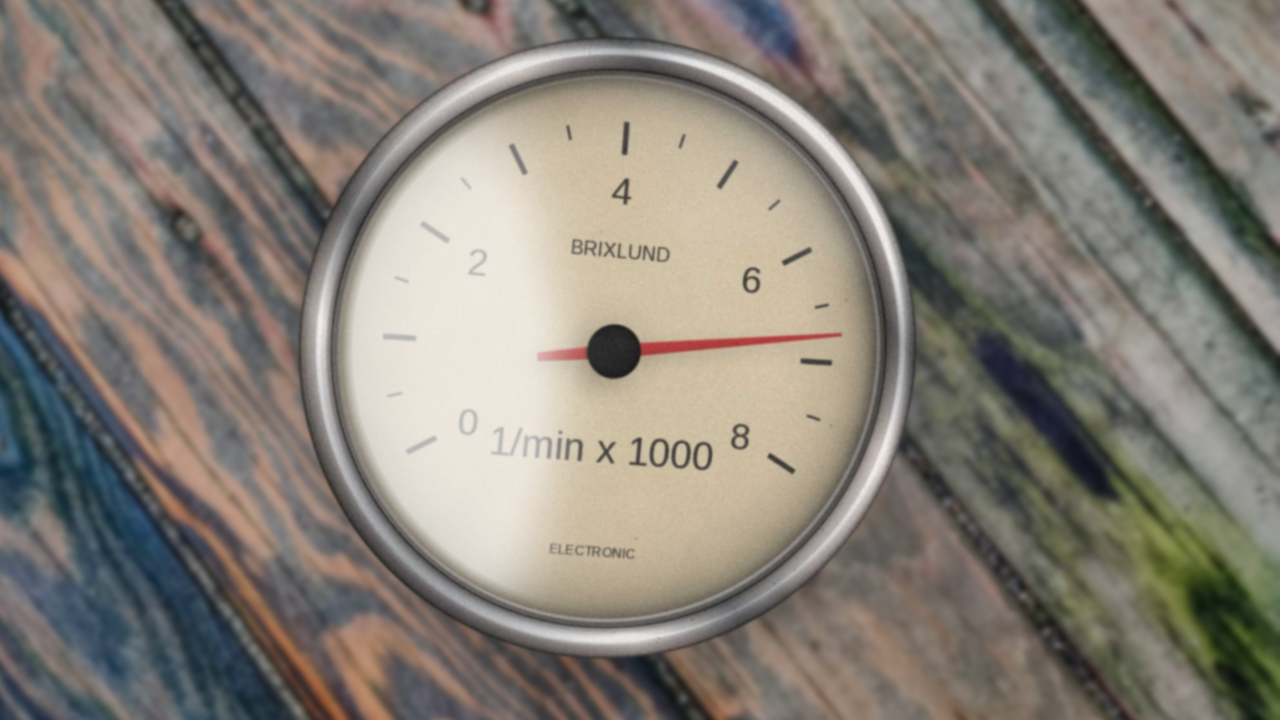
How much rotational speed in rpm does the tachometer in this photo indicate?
6750 rpm
